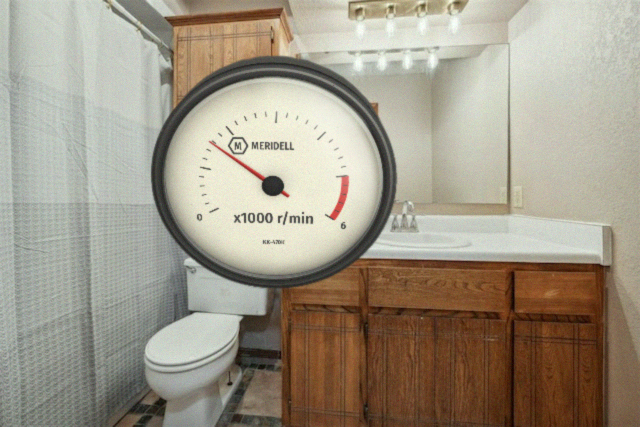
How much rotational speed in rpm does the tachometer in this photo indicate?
1600 rpm
